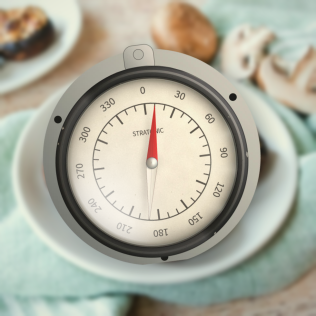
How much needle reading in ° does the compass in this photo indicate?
10 °
